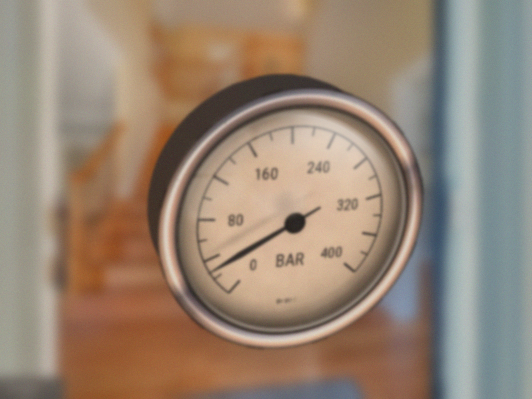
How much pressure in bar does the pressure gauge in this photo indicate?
30 bar
